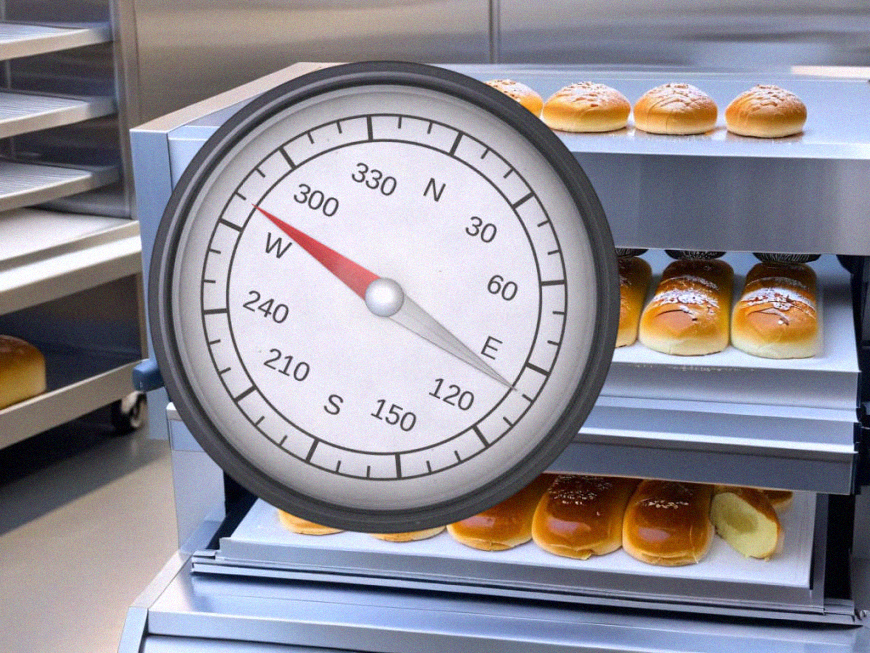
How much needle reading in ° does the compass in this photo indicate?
280 °
